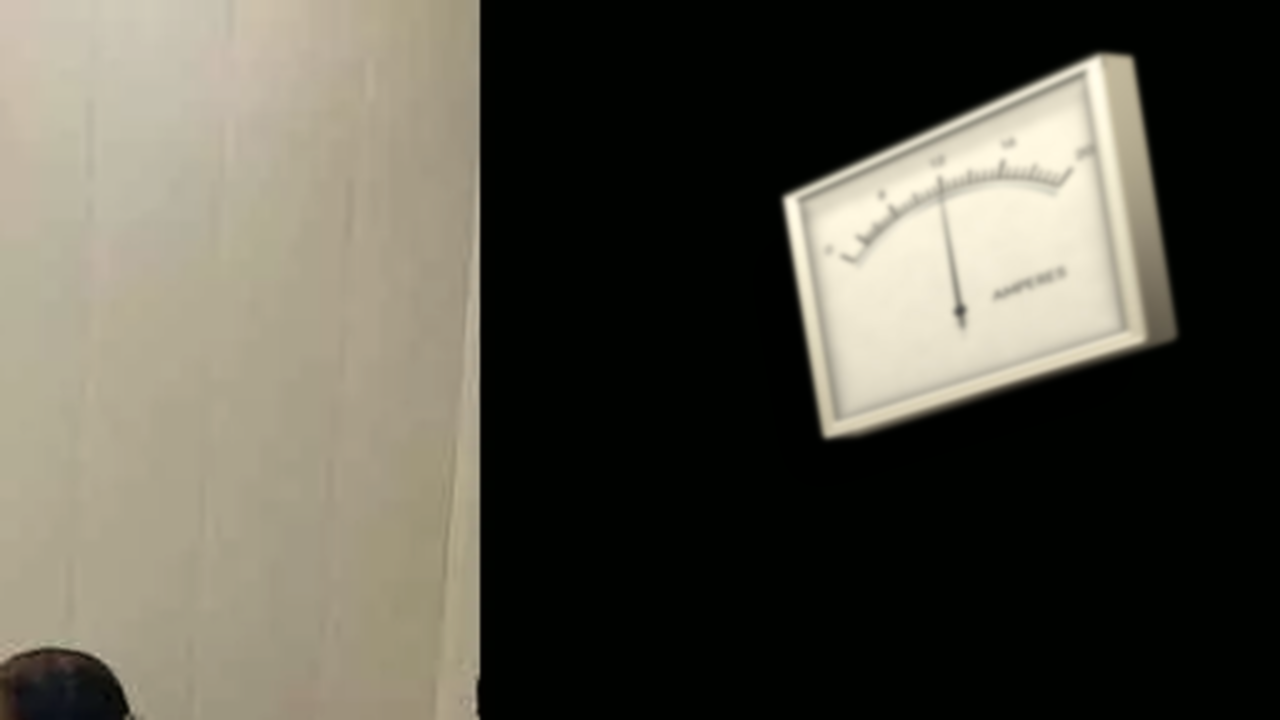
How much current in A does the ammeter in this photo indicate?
12 A
